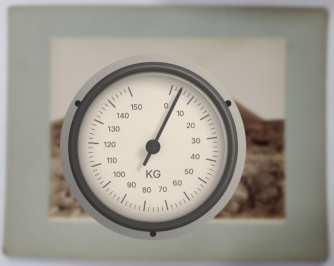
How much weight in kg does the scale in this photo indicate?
4 kg
